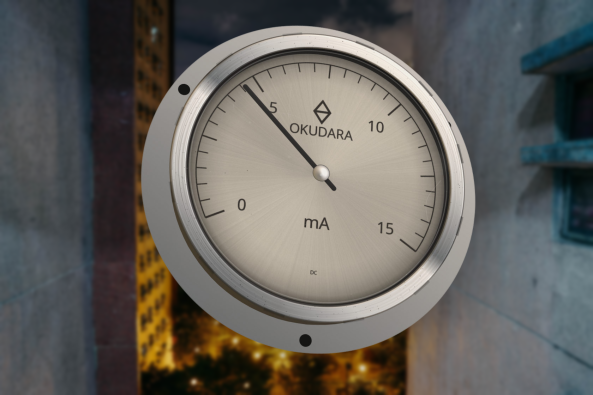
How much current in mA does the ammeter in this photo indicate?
4.5 mA
